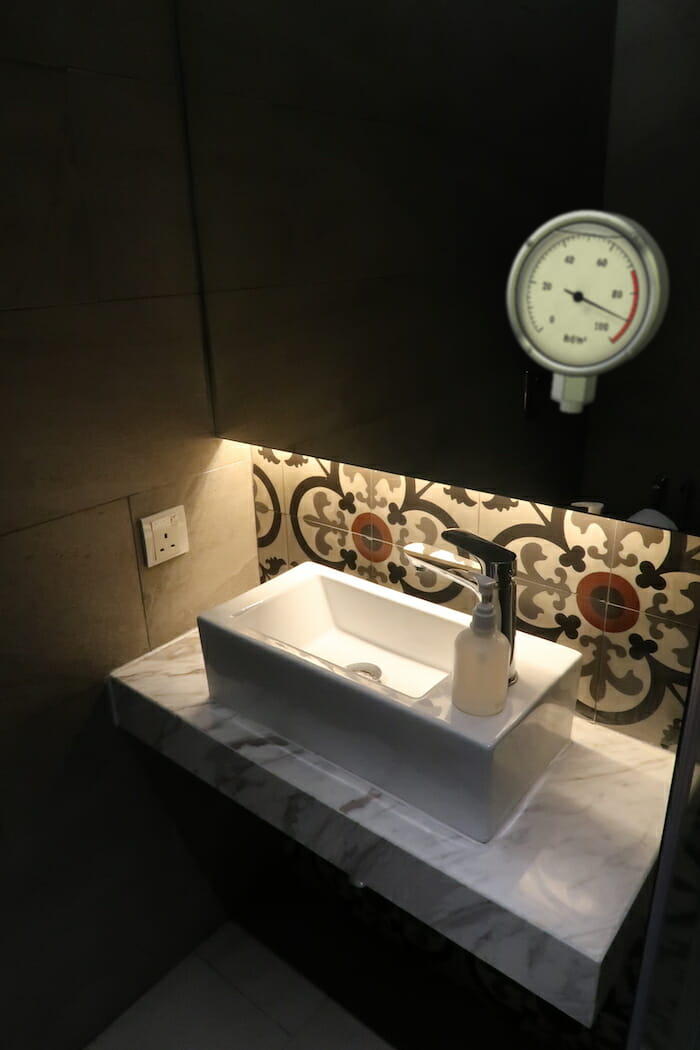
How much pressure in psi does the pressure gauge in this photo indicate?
90 psi
